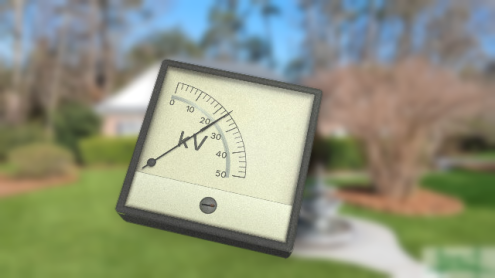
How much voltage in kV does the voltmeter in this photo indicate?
24 kV
